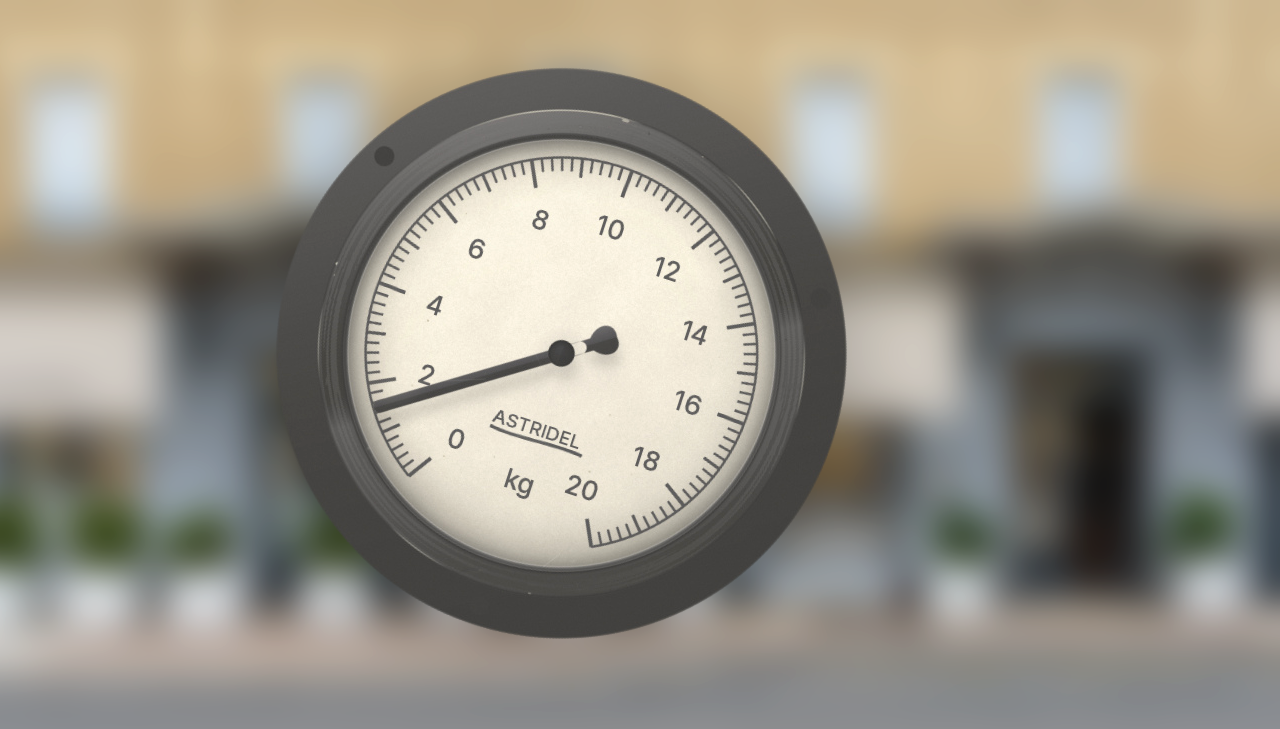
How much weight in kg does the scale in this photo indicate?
1.5 kg
